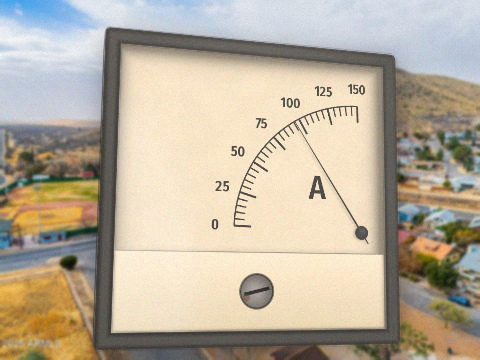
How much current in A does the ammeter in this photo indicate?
95 A
